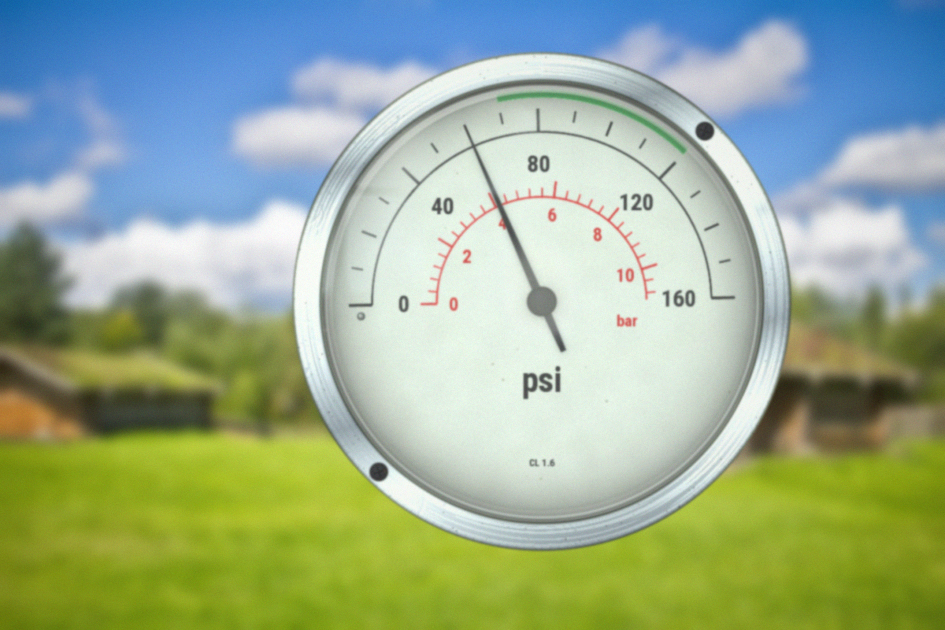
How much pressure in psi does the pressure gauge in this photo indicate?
60 psi
